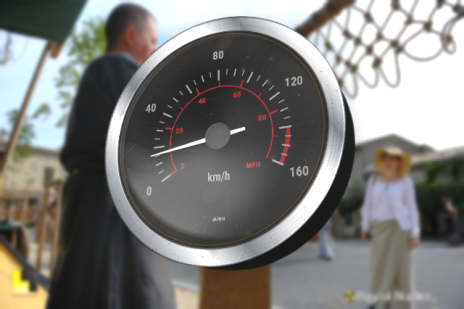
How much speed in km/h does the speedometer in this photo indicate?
15 km/h
